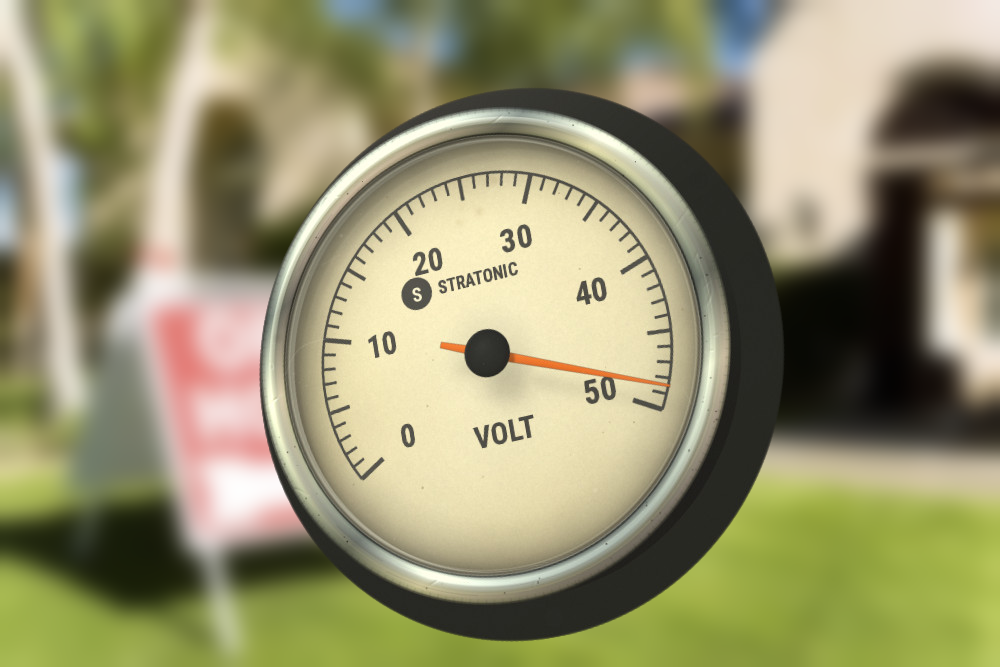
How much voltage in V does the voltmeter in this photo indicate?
48.5 V
